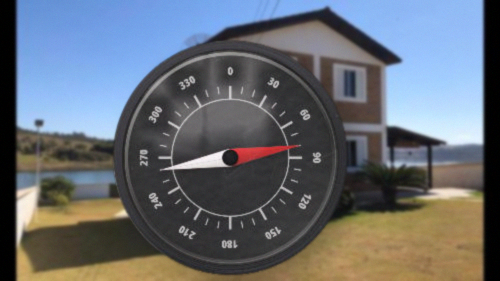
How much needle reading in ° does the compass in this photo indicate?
80 °
